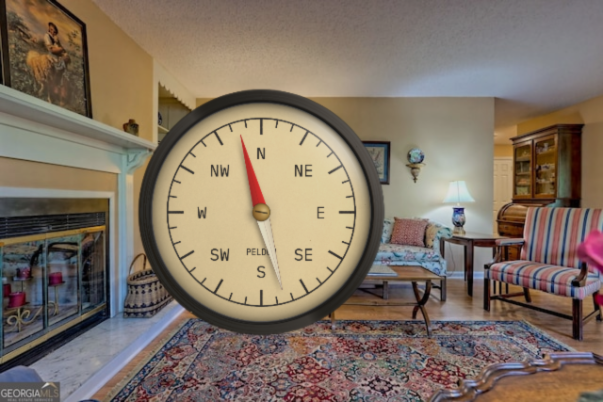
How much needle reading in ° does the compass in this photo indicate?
345 °
